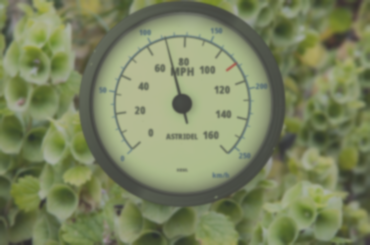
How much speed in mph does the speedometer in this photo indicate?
70 mph
